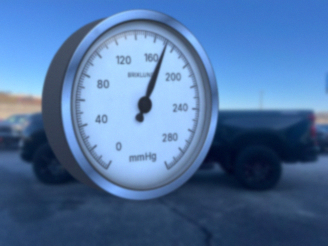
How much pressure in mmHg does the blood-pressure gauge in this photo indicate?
170 mmHg
